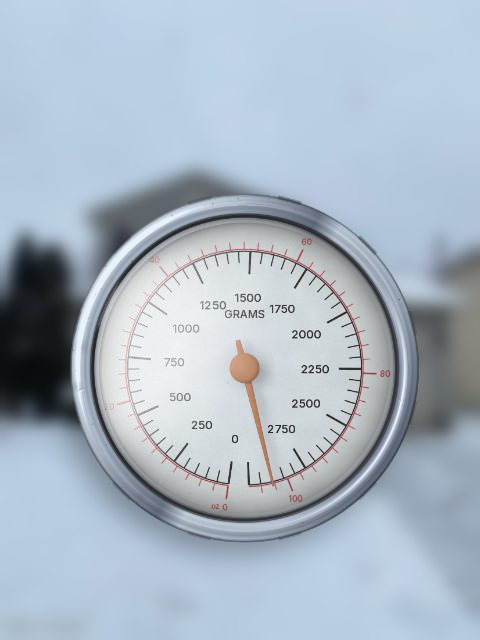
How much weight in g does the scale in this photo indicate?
2900 g
